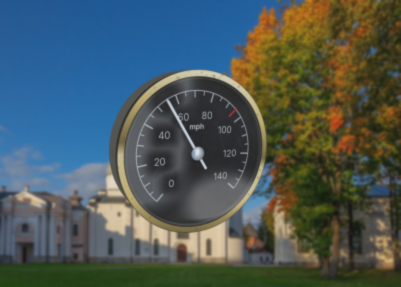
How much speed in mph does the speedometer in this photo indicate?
55 mph
